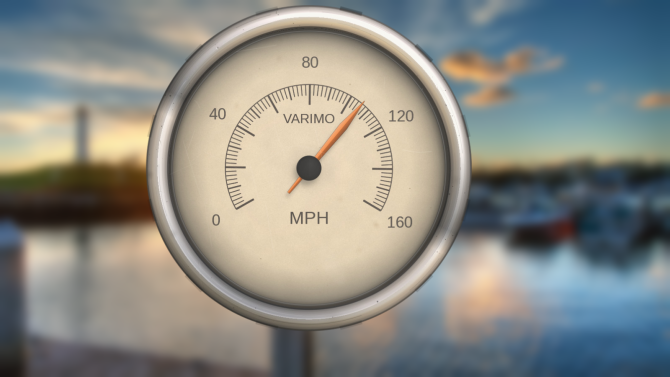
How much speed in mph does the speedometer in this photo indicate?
106 mph
